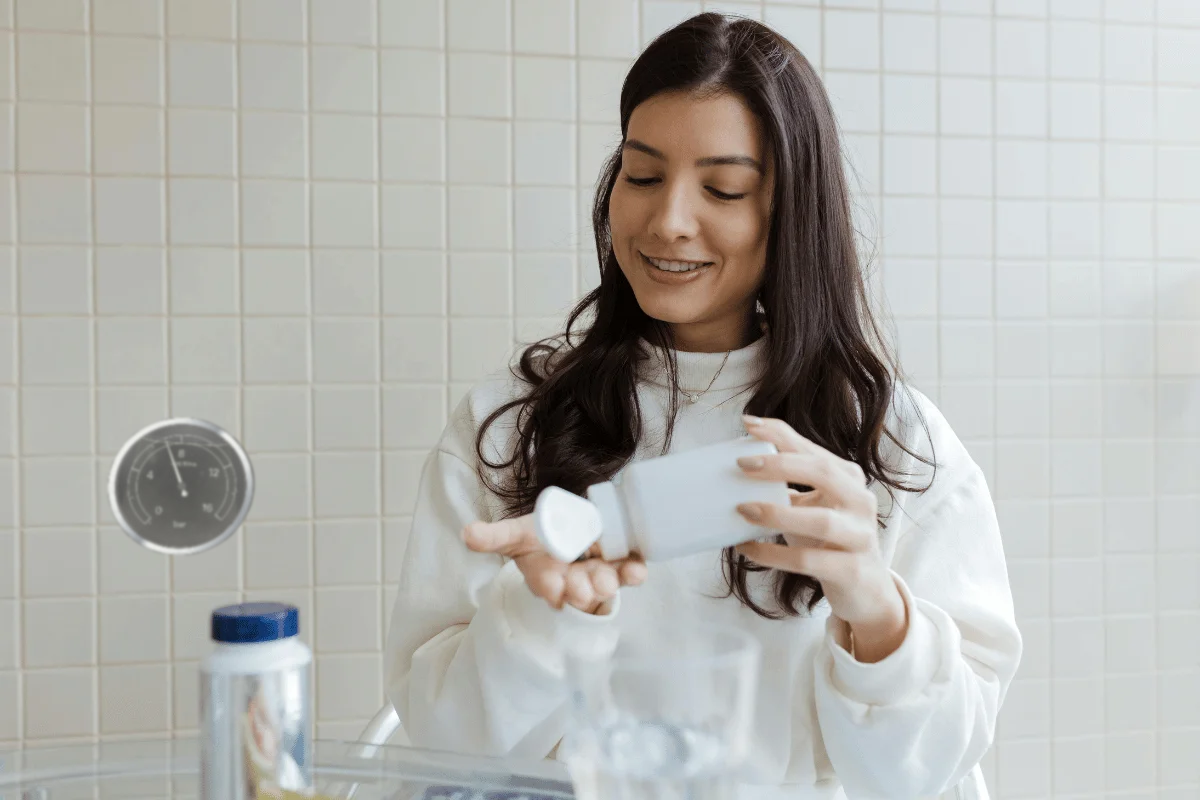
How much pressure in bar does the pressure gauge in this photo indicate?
7 bar
